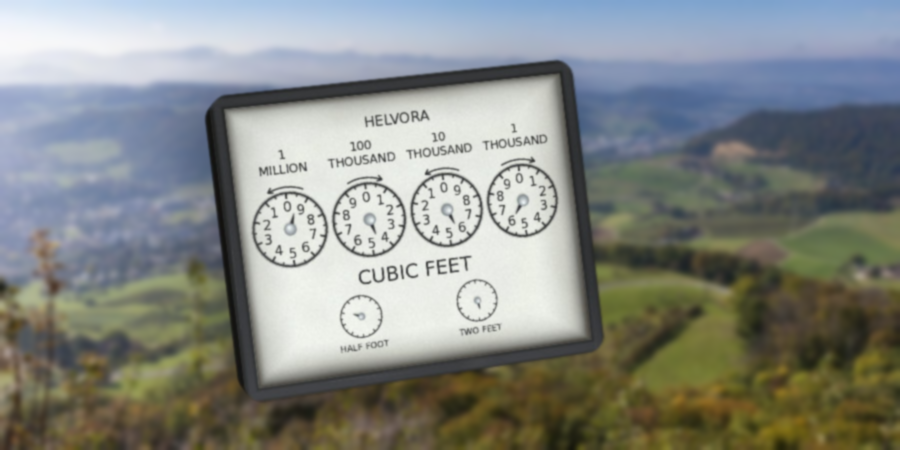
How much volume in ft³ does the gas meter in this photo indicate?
945600 ft³
